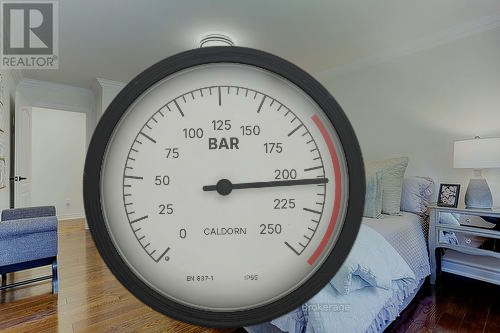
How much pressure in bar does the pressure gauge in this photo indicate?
207.5 bar
